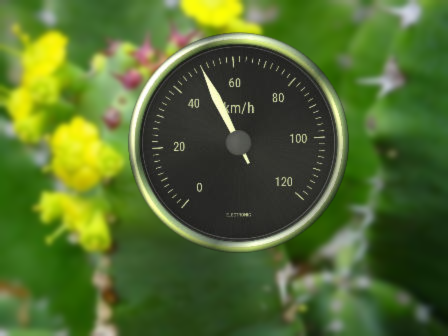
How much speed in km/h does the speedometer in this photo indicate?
50 km/h
